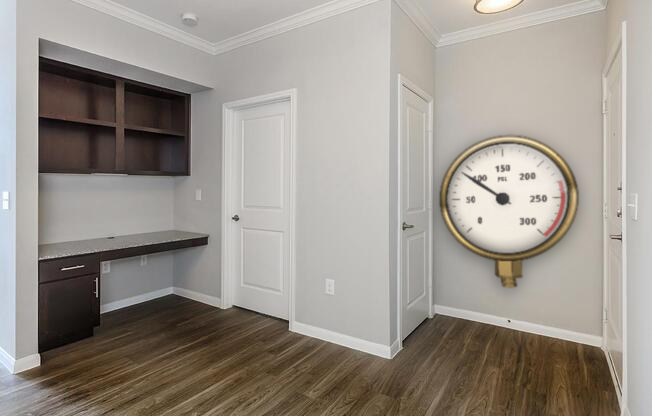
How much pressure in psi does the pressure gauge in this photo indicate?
90 psi
